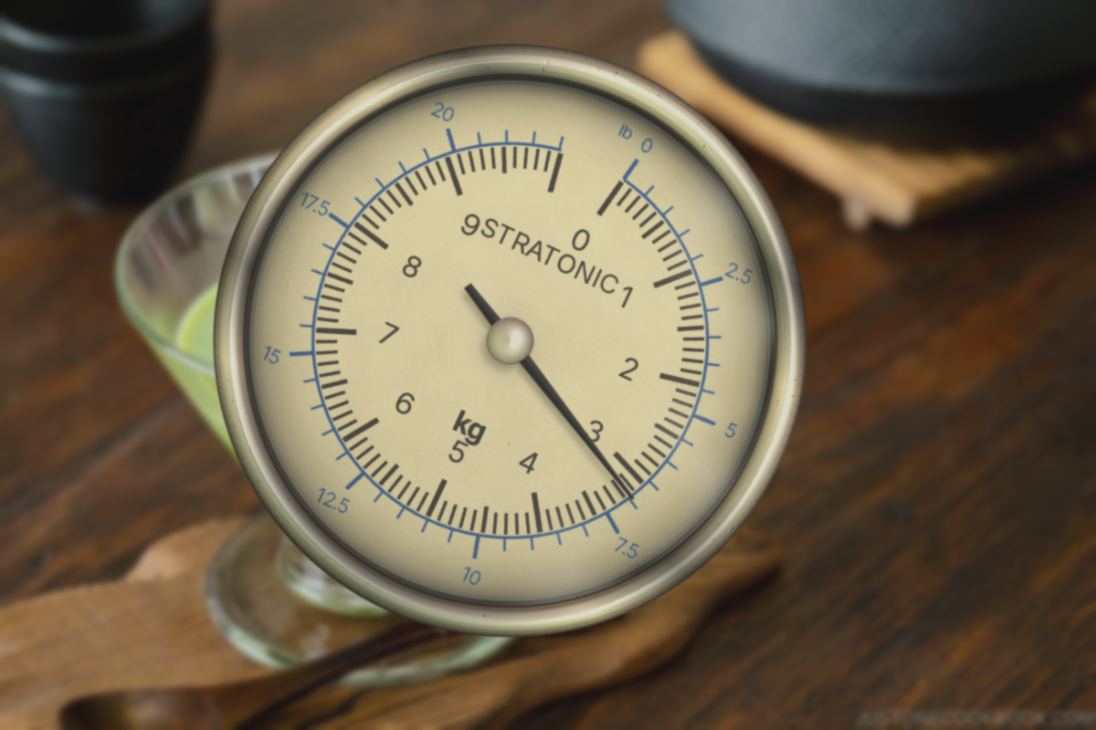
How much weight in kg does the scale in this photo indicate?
3.15 kg
